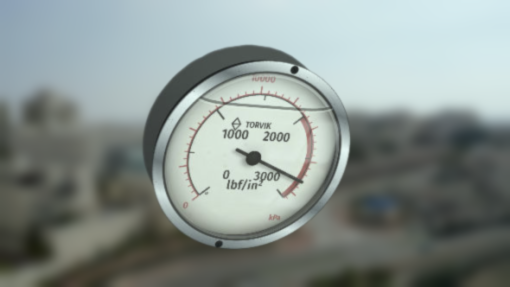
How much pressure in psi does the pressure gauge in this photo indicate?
2750 psi
